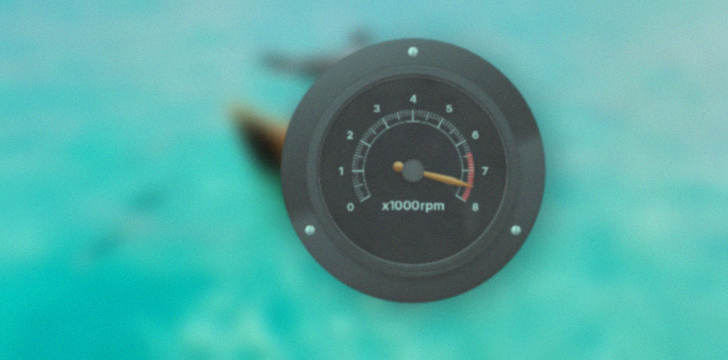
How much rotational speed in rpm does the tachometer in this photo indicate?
7500 rpm
